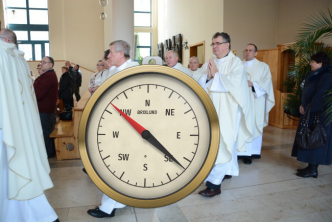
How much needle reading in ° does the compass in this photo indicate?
310 °
